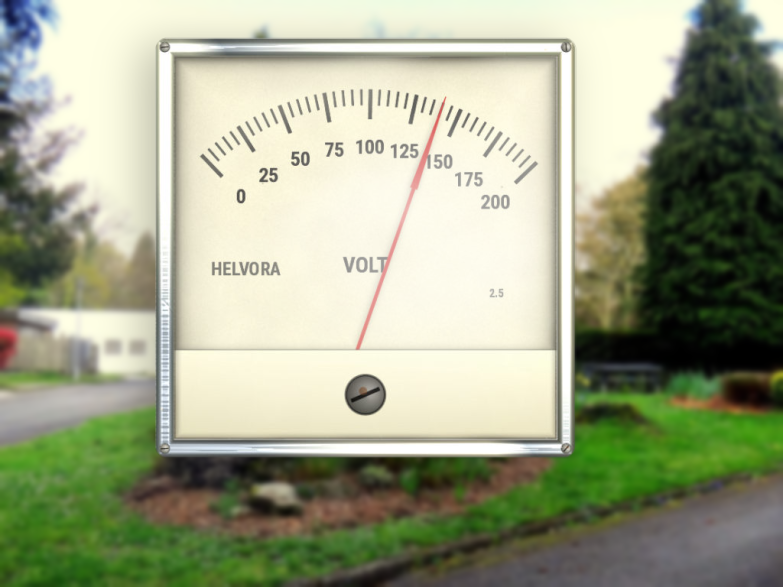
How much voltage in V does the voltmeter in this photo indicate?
140 V
